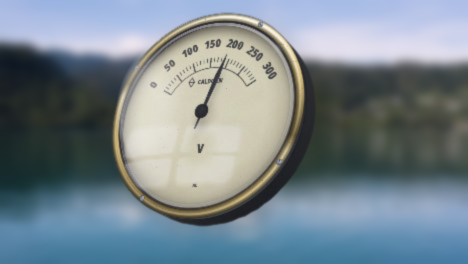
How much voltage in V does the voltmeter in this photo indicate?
200 V
